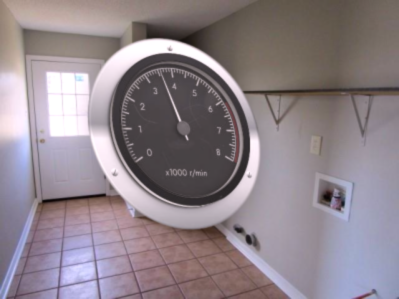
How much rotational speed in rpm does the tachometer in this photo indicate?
3500 rpm
